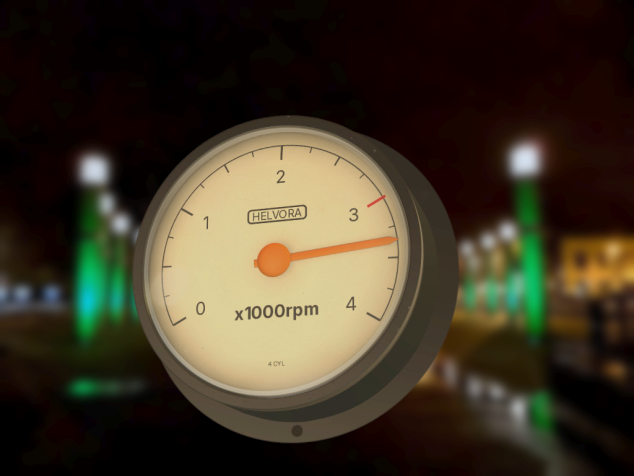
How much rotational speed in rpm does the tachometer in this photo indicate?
3375 rpm
